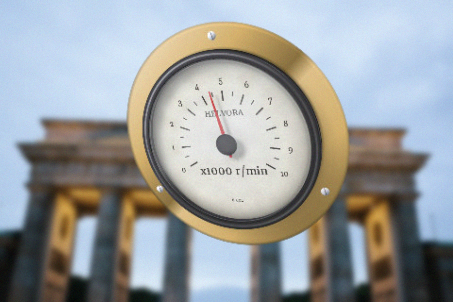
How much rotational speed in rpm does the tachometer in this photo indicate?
4500 rpm
